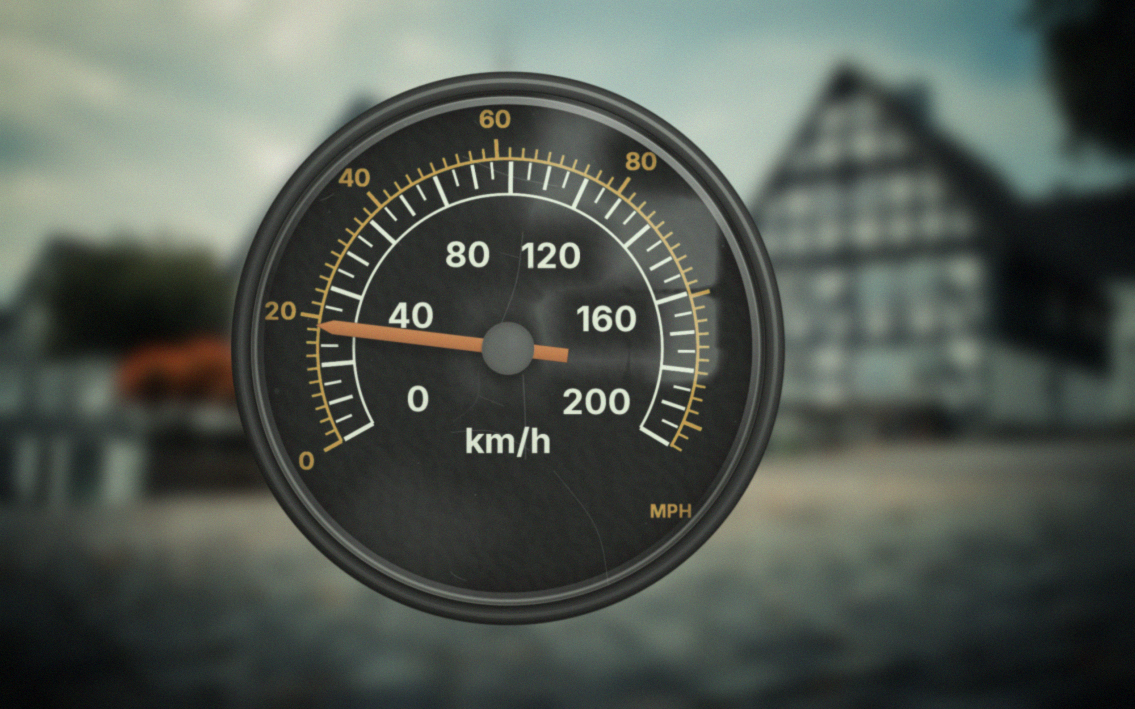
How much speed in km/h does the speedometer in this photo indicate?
30 km/h
